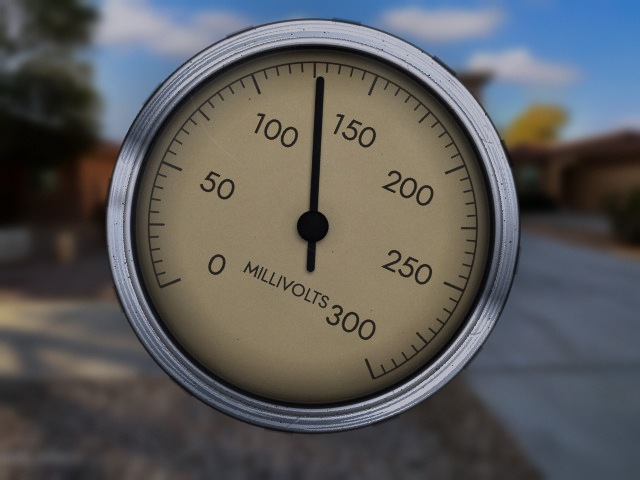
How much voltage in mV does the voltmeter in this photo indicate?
127.5 mV
